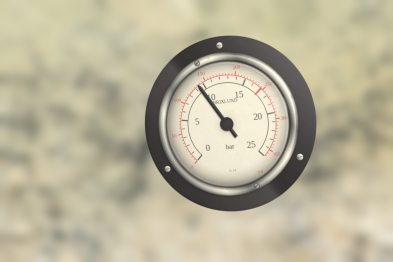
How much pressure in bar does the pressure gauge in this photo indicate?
9.5 bar
